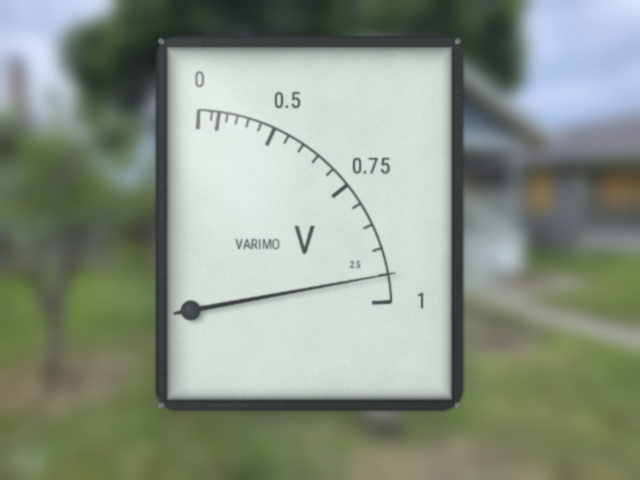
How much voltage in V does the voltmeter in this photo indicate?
0.95 V
